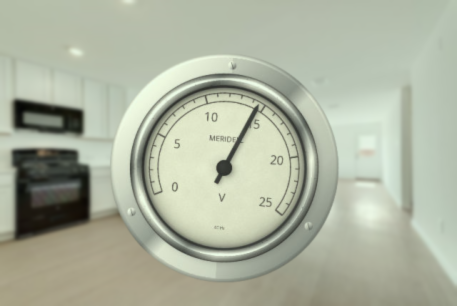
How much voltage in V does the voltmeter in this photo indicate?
14.5 V
